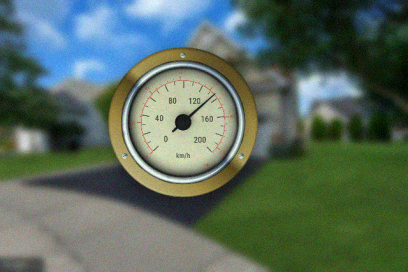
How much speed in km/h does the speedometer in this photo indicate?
135 km/h
